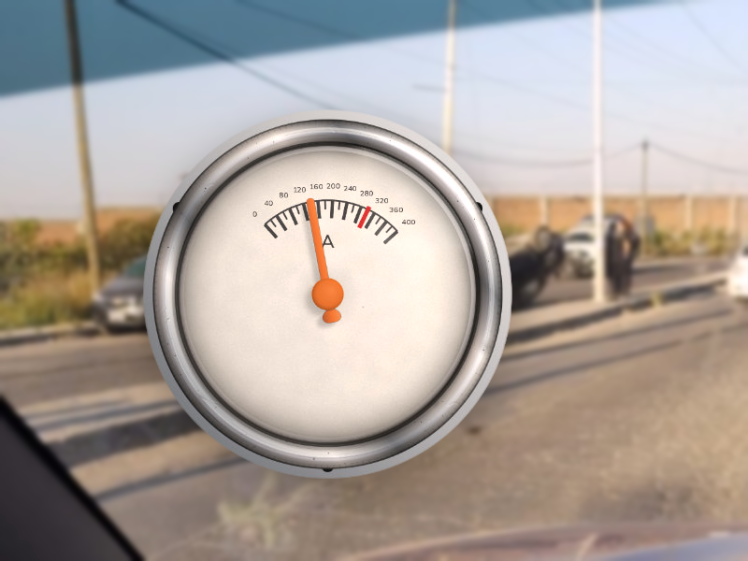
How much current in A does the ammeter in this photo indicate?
140 A
